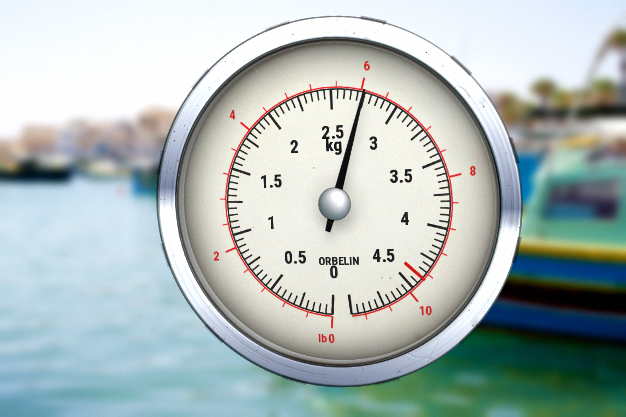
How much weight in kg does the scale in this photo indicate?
2.75 kg
